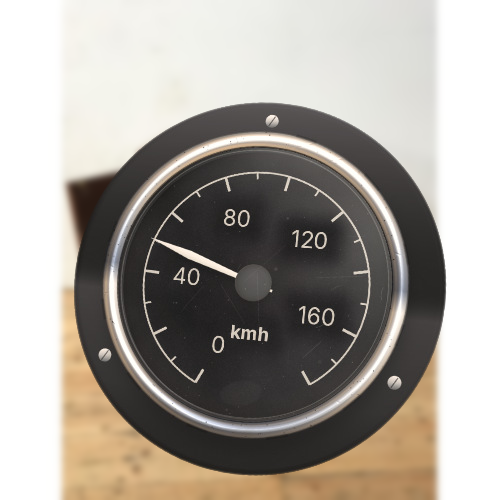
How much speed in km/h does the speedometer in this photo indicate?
50 km/h
